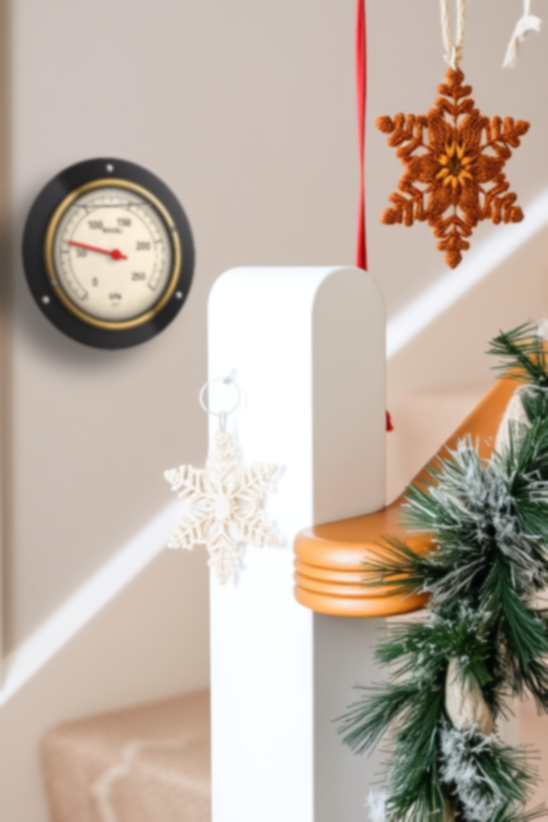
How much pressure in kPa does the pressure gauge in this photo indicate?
60 kPa
